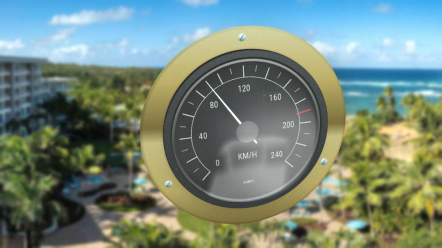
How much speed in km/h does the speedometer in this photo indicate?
90 km/h
